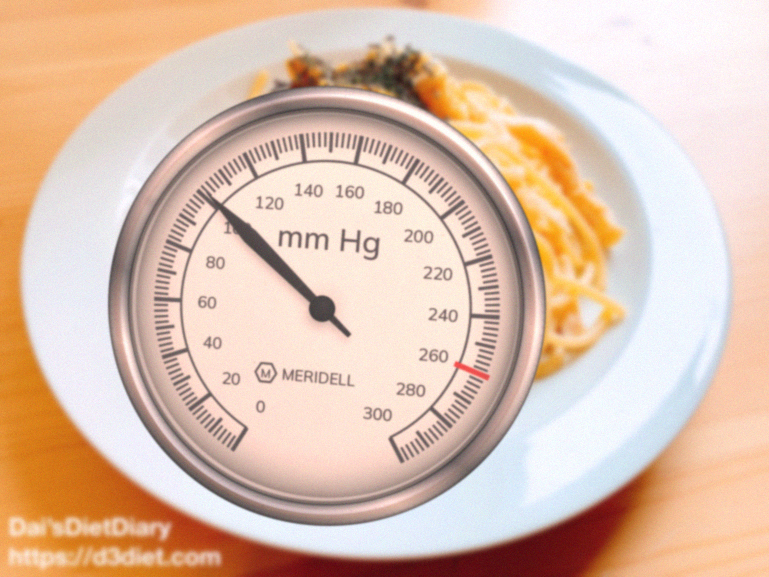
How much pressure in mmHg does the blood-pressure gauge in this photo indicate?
102 mmHg
